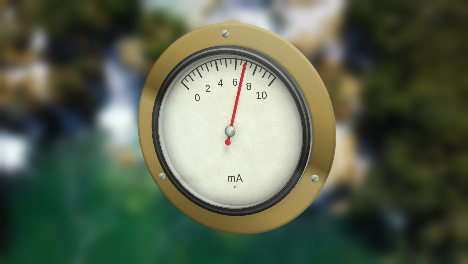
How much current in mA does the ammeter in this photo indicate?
7 mA
